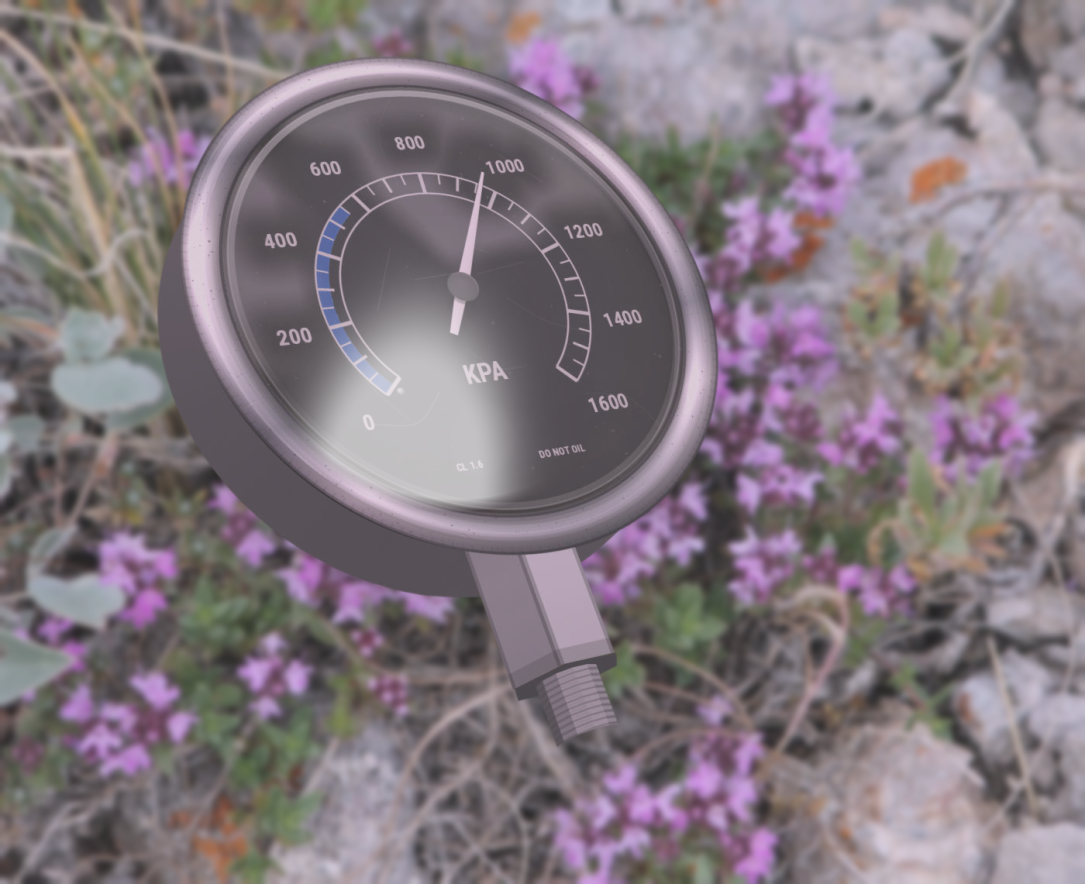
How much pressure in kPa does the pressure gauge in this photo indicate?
950 kPa
